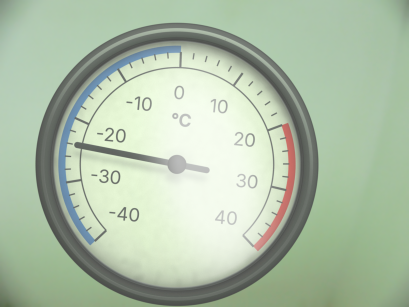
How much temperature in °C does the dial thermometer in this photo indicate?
-24 °C
